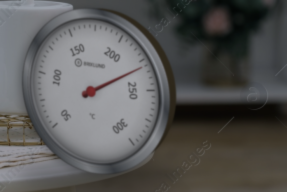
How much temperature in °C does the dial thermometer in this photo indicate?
230 °C
